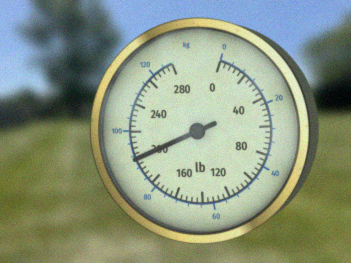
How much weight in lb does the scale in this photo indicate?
200 lb
